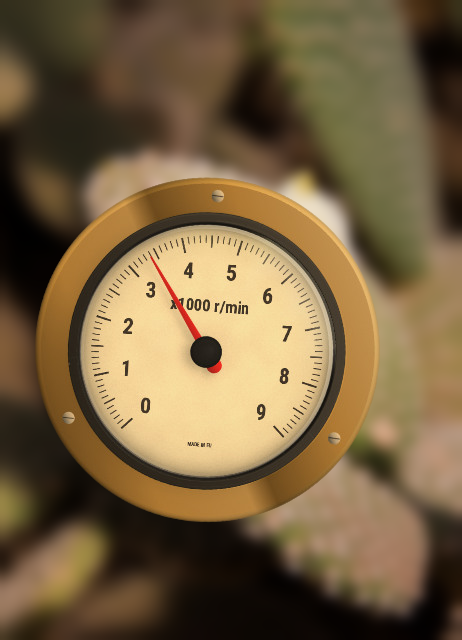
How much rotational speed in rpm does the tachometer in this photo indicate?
3400 rpm
